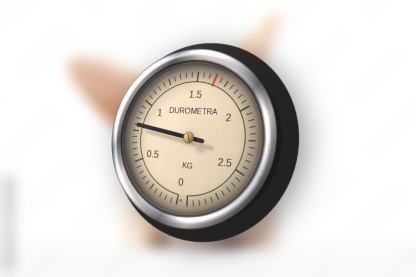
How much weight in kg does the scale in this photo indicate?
0.8 kg
